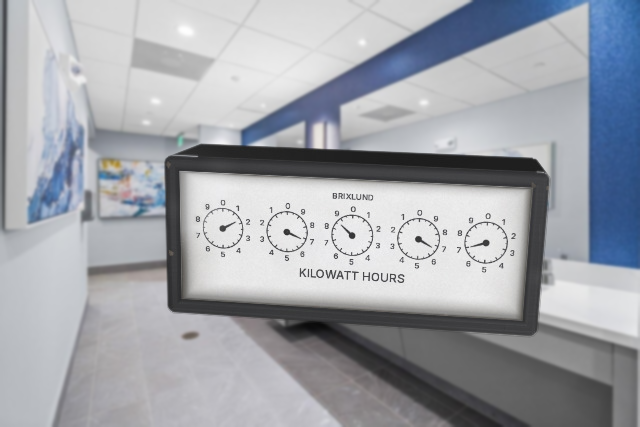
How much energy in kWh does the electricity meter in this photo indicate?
16867 kWh
